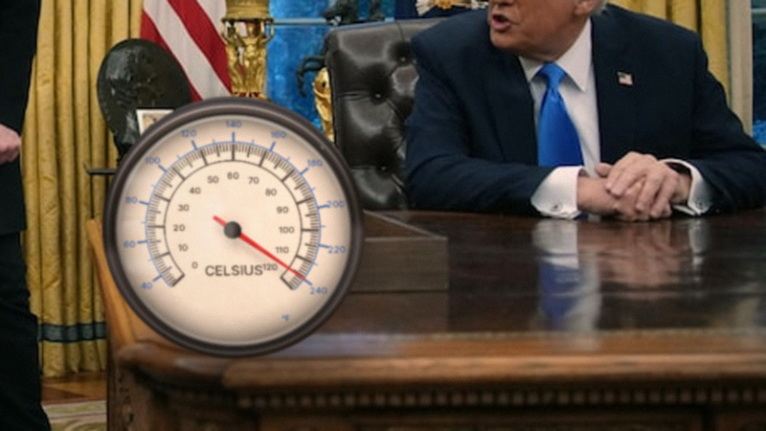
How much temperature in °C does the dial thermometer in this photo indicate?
115 °C
